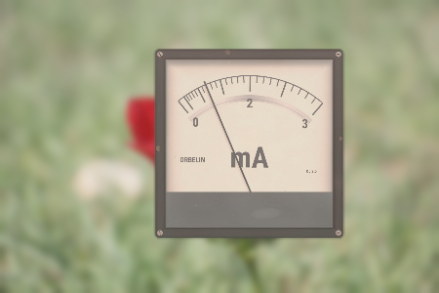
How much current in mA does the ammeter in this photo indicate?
1.2 mA
